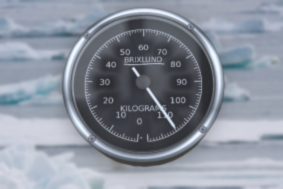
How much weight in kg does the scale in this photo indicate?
110 kg
